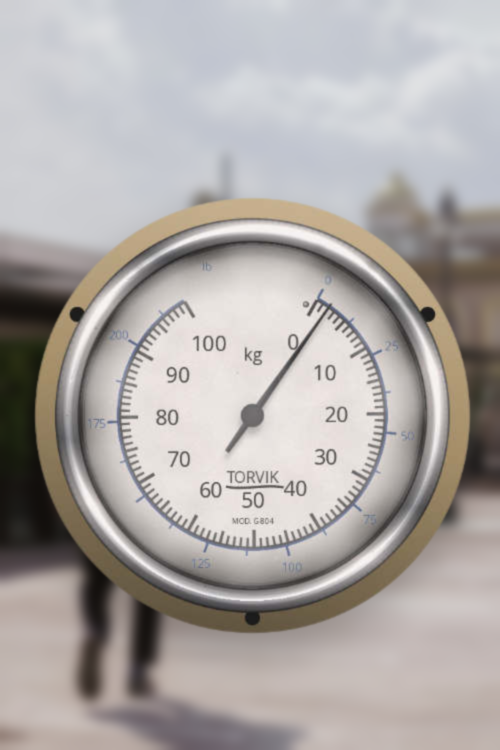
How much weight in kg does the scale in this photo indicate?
2 kg
